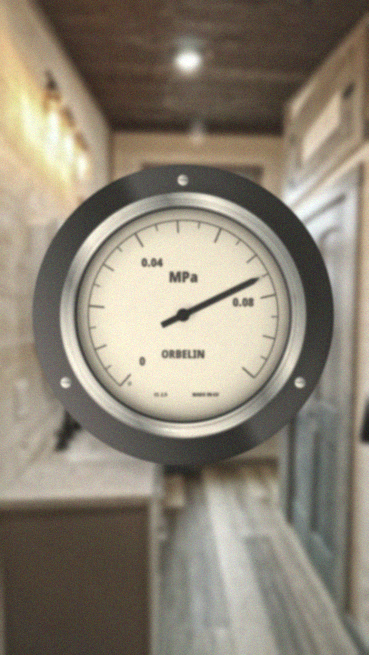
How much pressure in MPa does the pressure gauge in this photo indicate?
0.075 MPa
